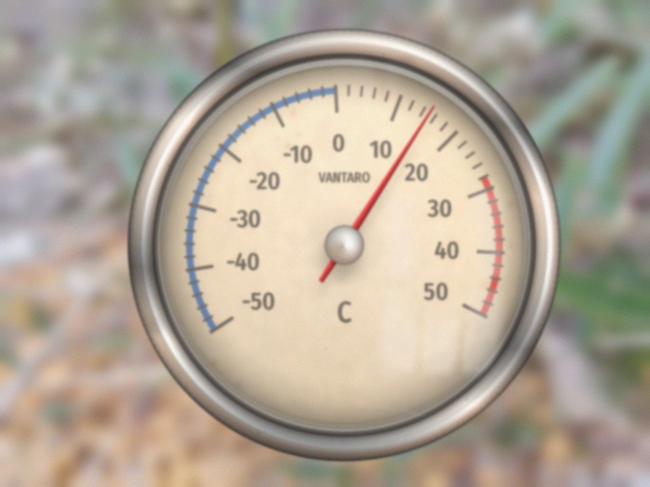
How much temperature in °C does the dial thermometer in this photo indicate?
15 °C
